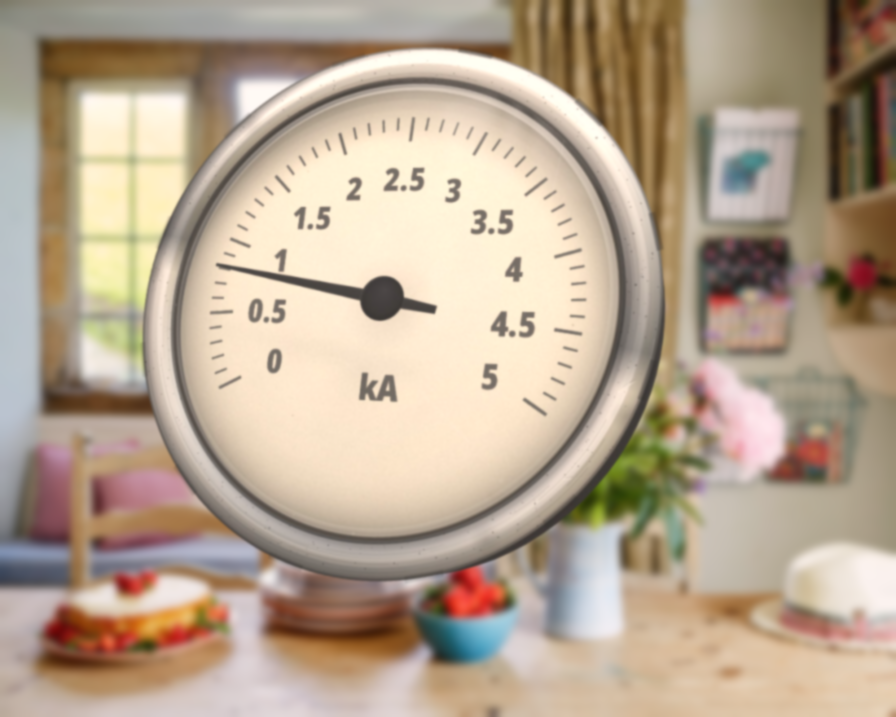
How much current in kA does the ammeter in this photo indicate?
0.8 kA
